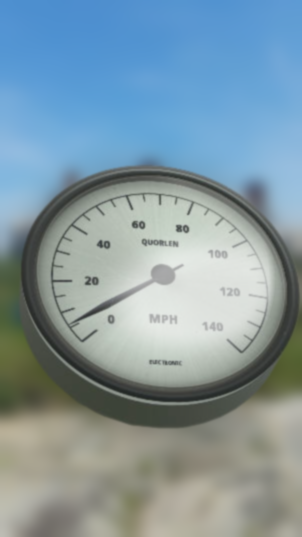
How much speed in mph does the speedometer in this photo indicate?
5 mph
